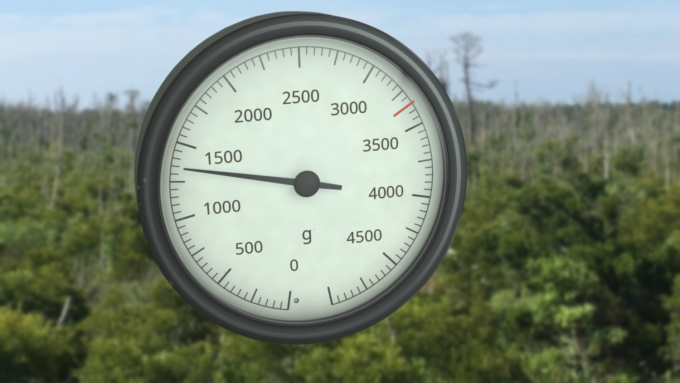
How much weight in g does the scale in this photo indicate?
1350 g
